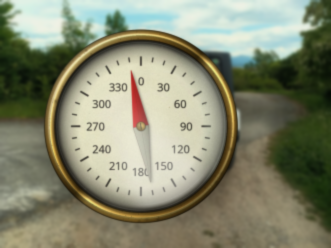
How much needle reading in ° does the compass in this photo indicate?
350 °
